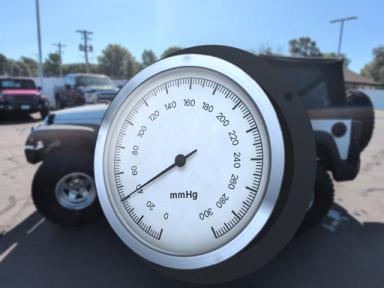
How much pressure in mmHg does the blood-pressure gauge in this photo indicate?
40 mmHg
